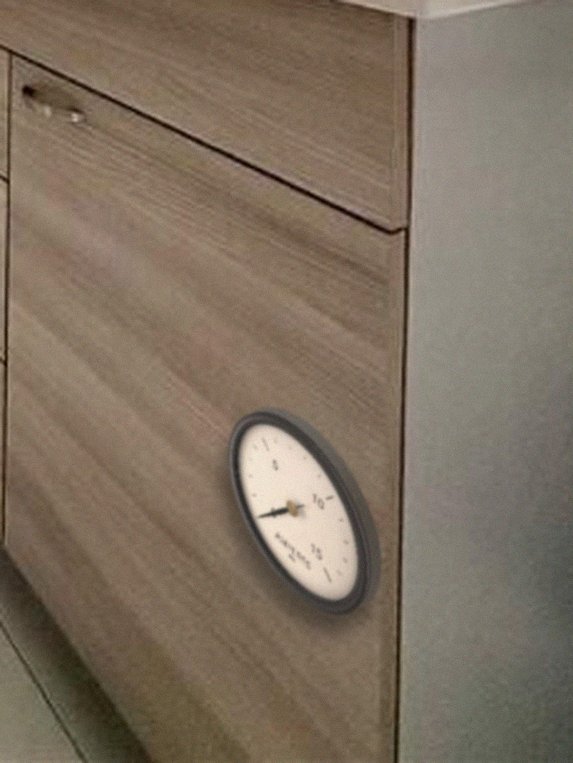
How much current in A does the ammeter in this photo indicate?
0 A
